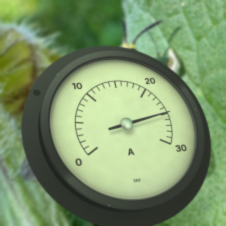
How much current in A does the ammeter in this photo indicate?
25 A
